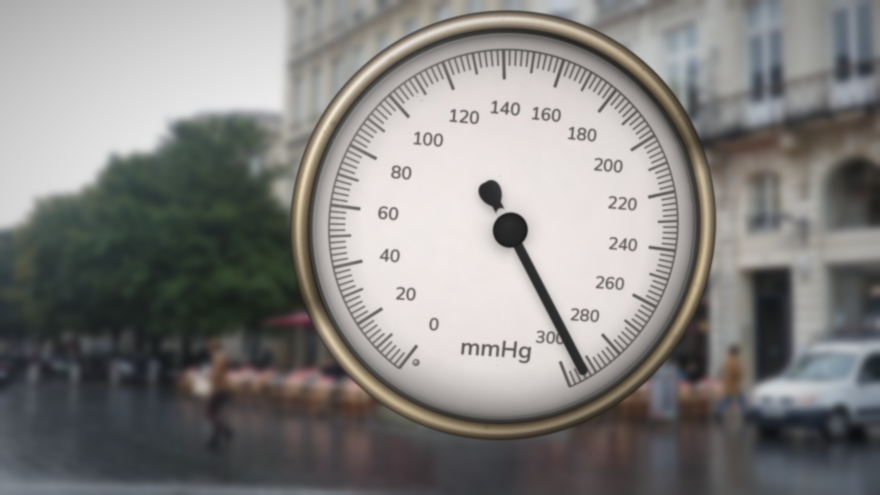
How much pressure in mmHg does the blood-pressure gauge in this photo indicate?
294 mmHg
